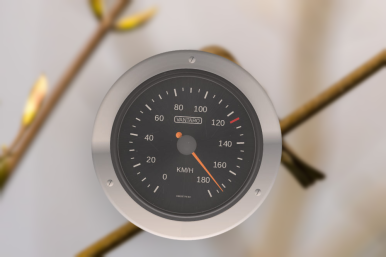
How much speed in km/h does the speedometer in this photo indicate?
172.5 km/h
